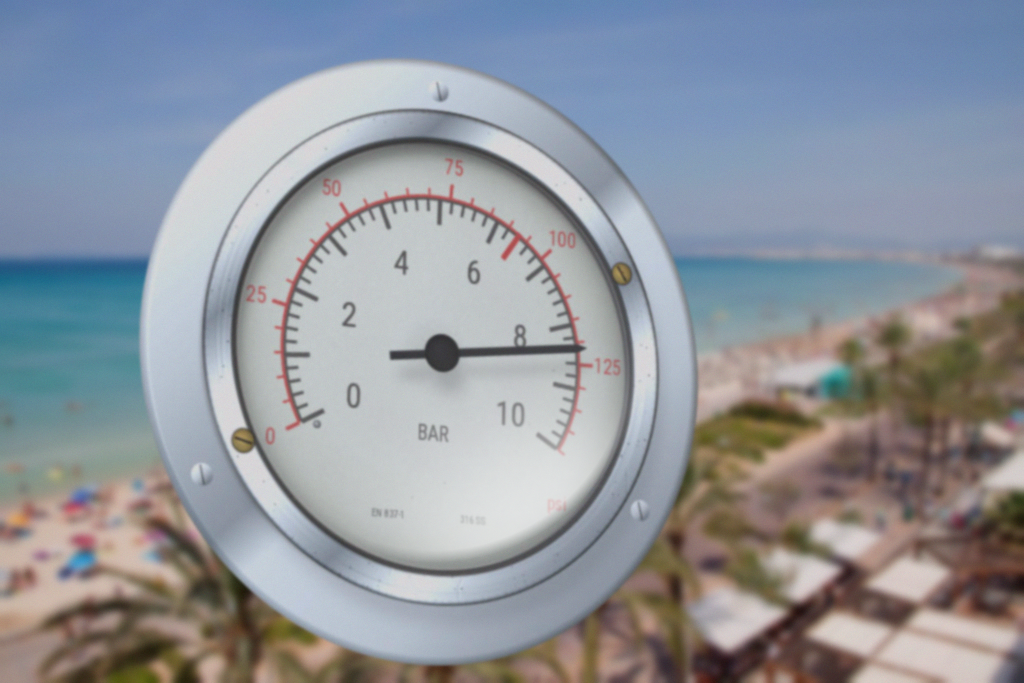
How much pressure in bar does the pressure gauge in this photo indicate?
8.4 bar
